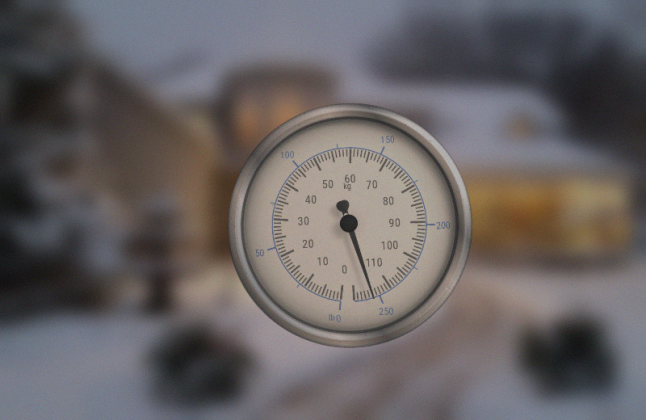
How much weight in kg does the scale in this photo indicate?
115 kg
